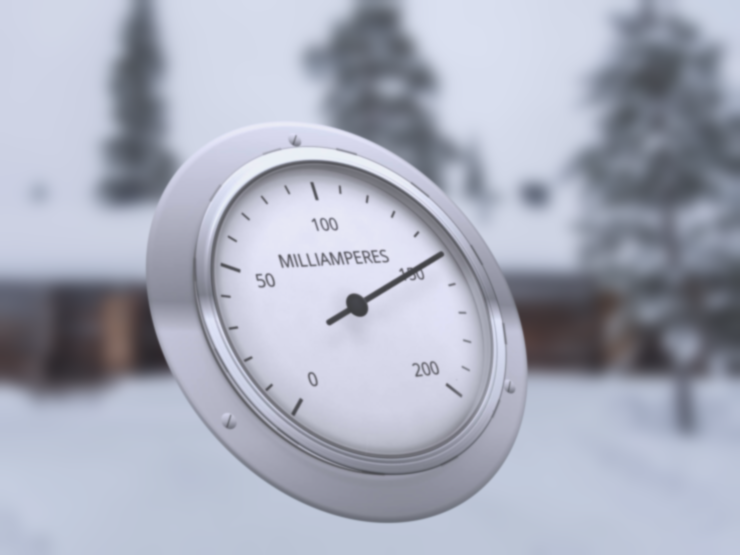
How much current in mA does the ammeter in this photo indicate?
150 mA
